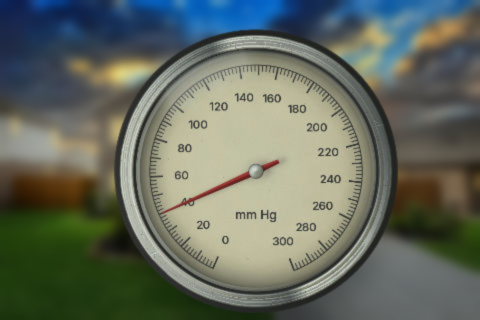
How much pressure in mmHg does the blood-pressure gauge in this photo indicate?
40 mmHg
